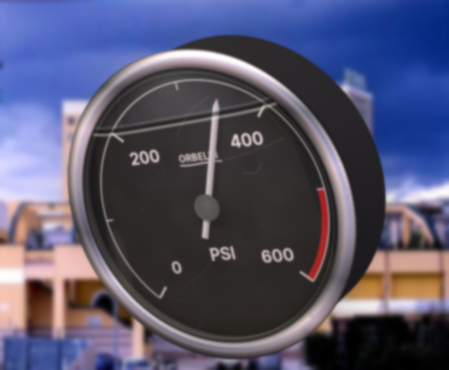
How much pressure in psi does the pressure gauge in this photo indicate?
350 psi
